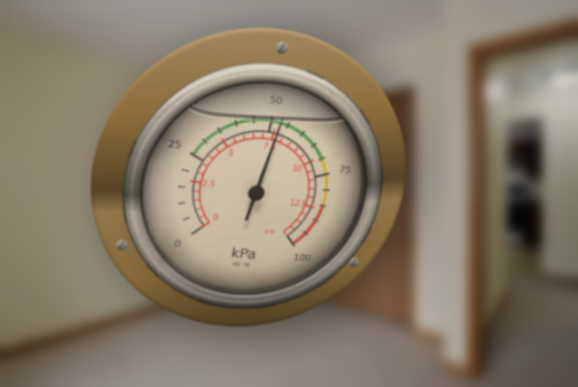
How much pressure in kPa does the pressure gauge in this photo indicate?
52.5 kPa
